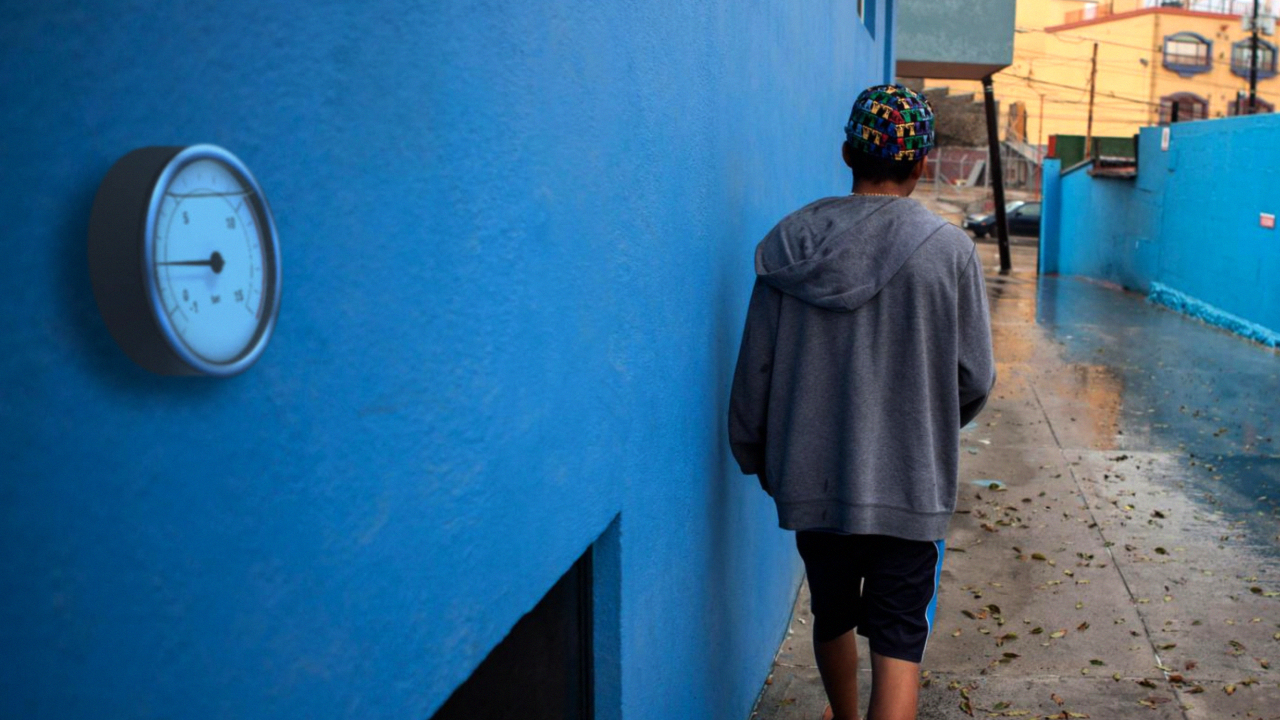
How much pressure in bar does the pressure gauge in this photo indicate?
2 bar
